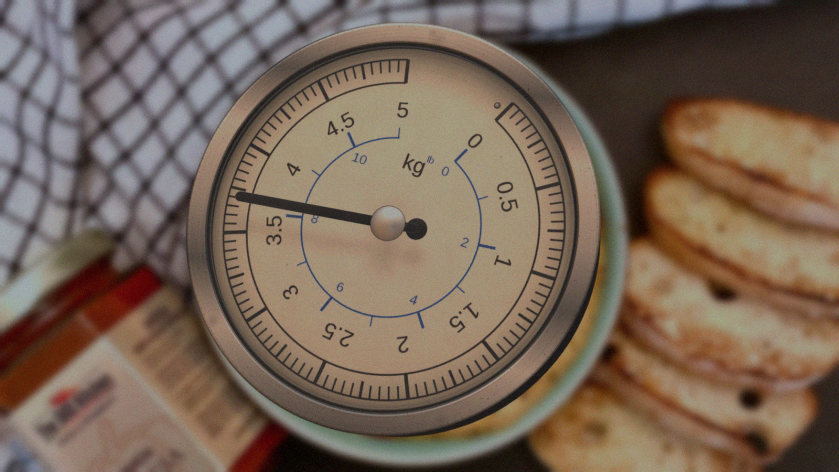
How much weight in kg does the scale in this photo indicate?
3.7 kg
